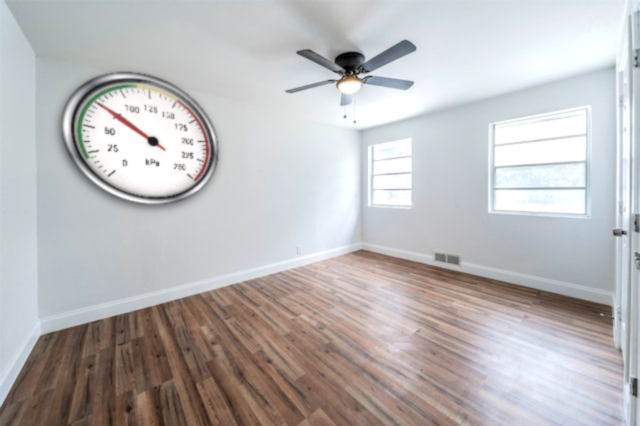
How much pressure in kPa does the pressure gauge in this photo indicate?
75 kPa
